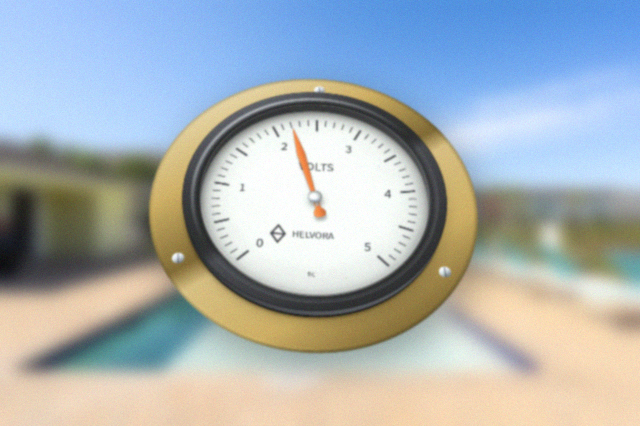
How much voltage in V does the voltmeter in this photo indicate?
2.2 V
